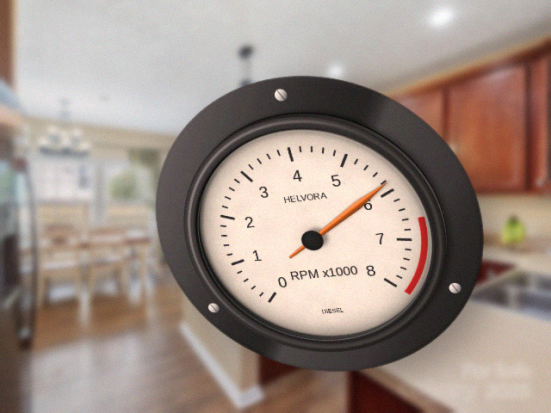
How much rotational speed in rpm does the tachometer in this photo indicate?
5800 rpm
